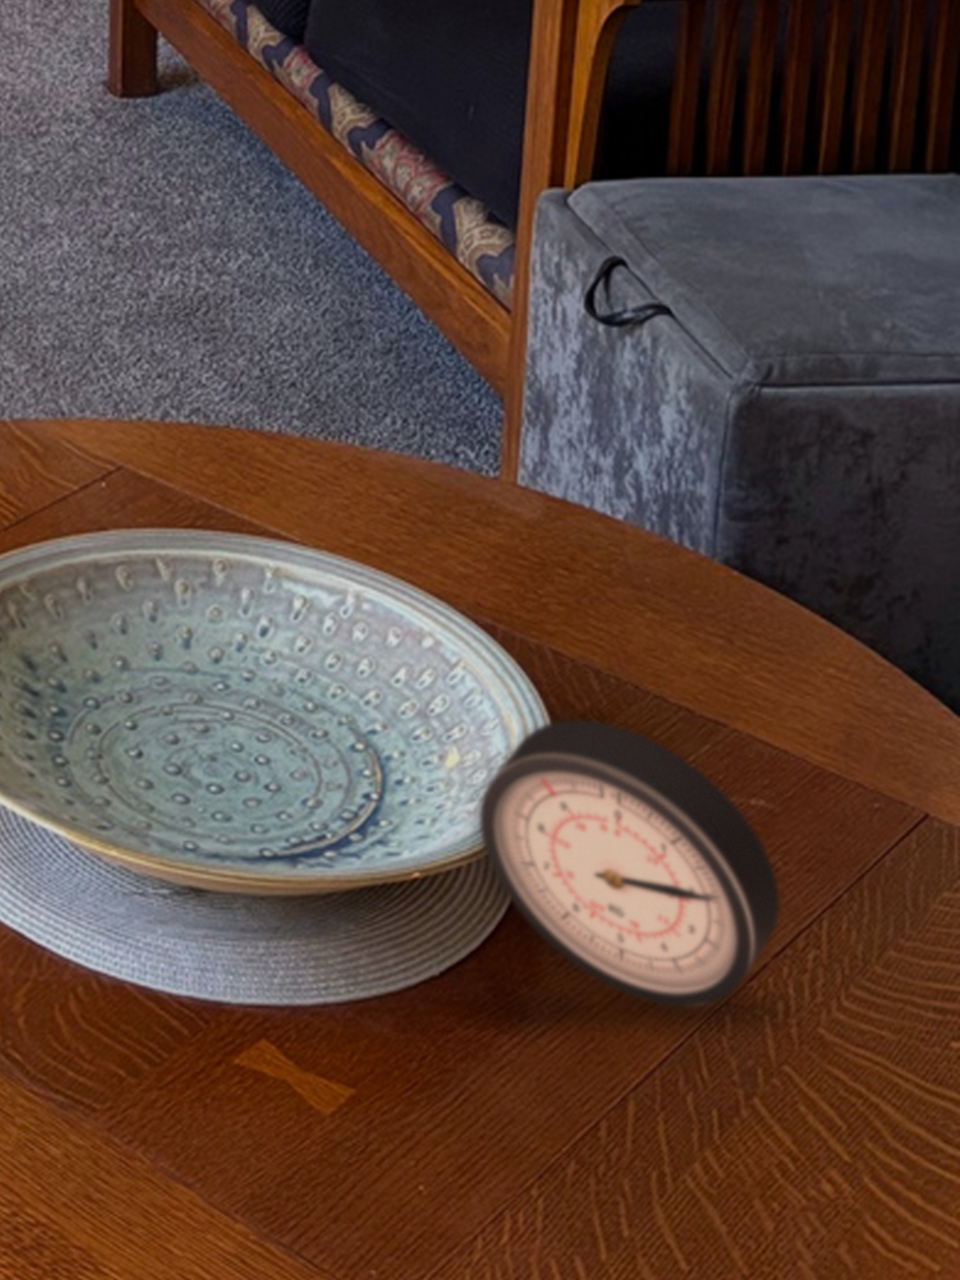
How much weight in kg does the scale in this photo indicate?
2 kg
